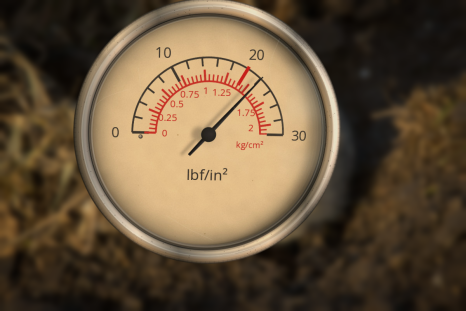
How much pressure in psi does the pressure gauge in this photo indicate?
22 psi
